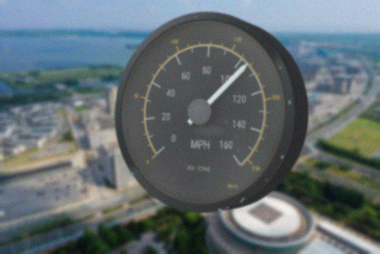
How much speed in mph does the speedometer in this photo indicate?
105 mph
